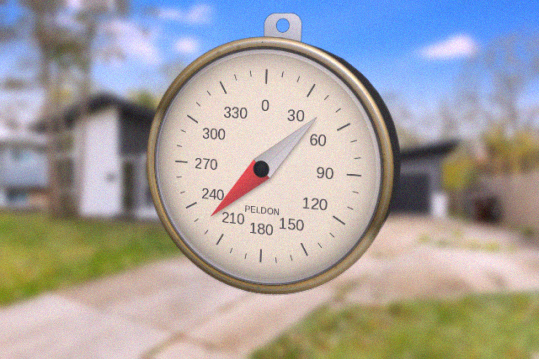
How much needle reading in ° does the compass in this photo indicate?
225 °
